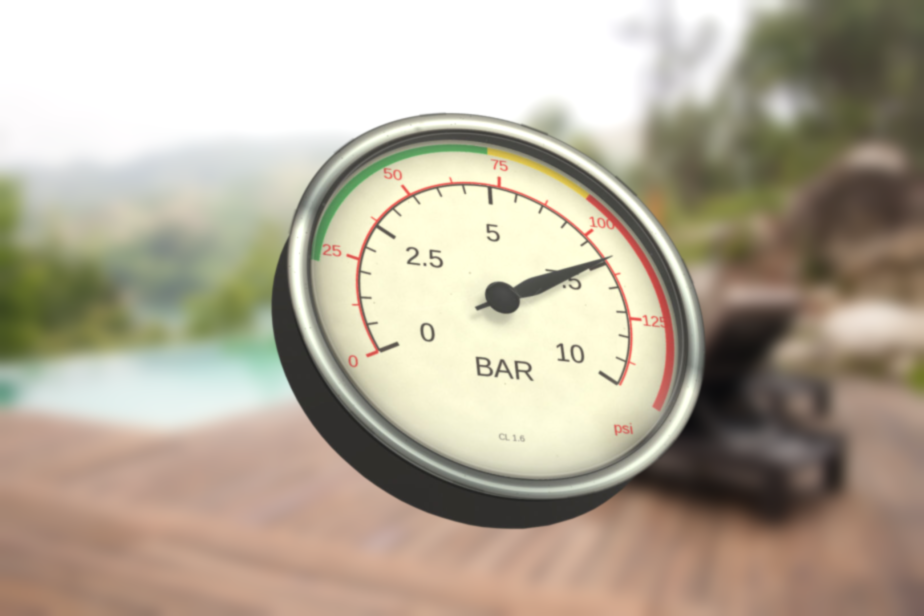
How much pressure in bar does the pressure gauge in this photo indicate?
7.5 bar
